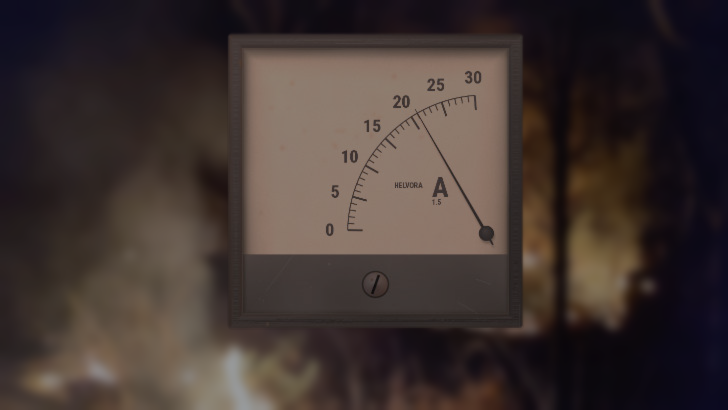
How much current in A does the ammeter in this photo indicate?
21 A
